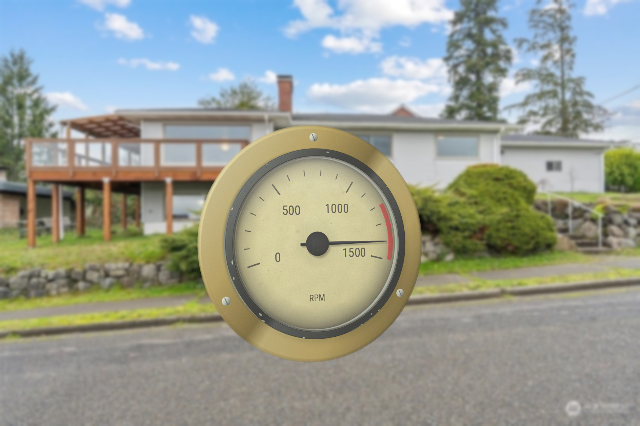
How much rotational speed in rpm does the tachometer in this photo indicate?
1400 rpm
